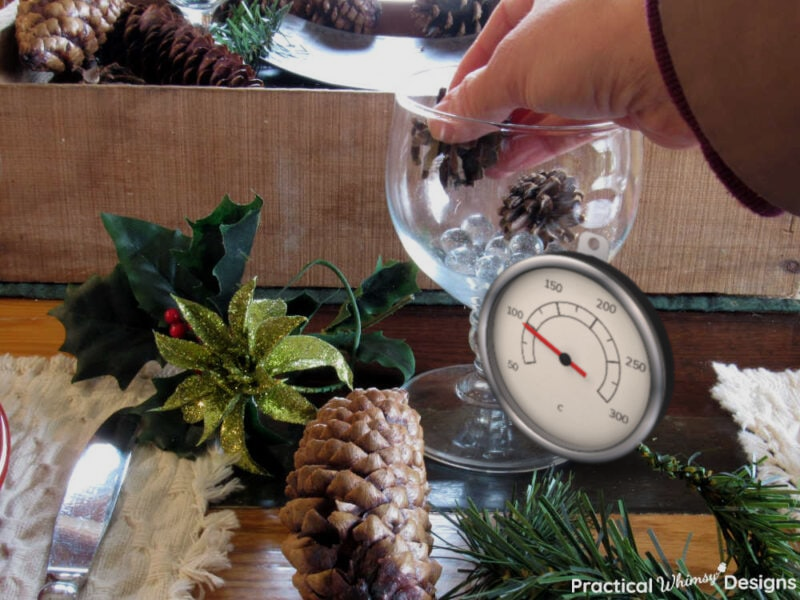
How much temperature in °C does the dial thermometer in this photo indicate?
100 °C
